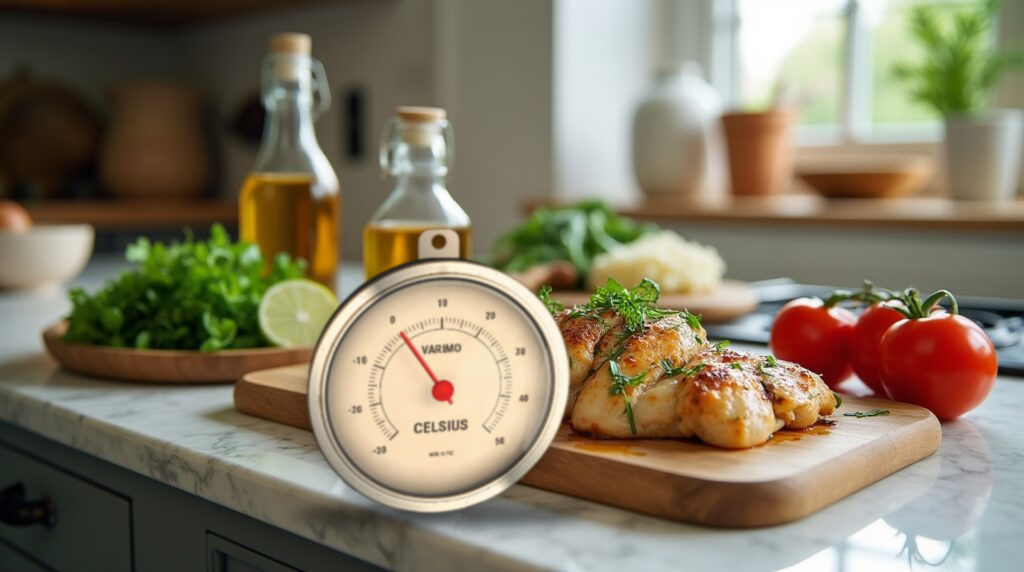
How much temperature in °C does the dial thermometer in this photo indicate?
0 °C
